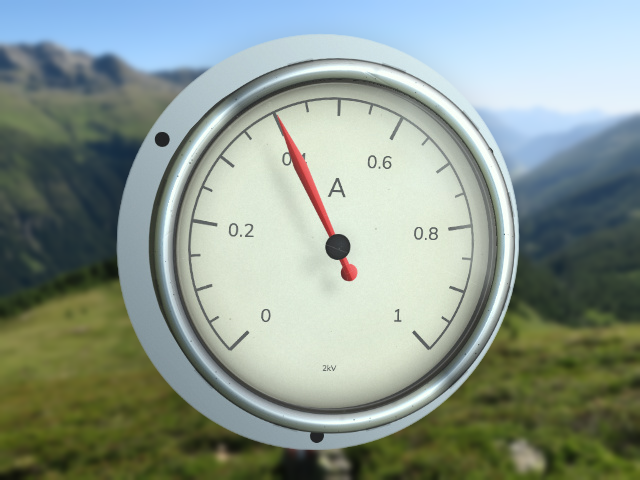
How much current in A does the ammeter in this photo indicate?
0.4 A
